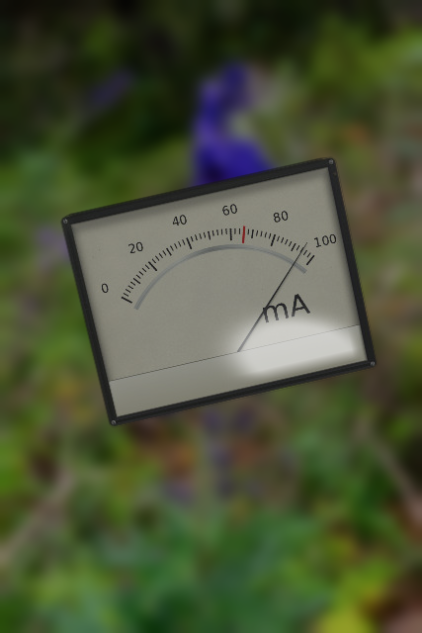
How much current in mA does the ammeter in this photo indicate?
94 mA
